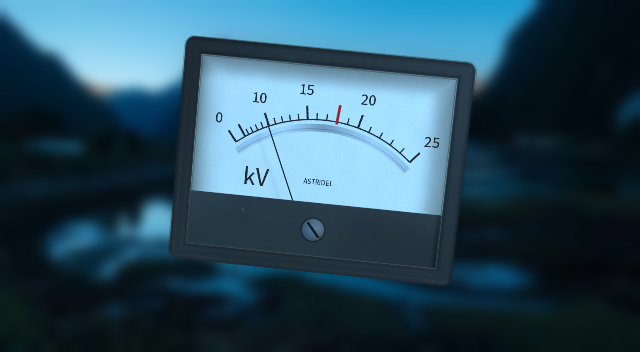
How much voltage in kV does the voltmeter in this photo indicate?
10 kV
